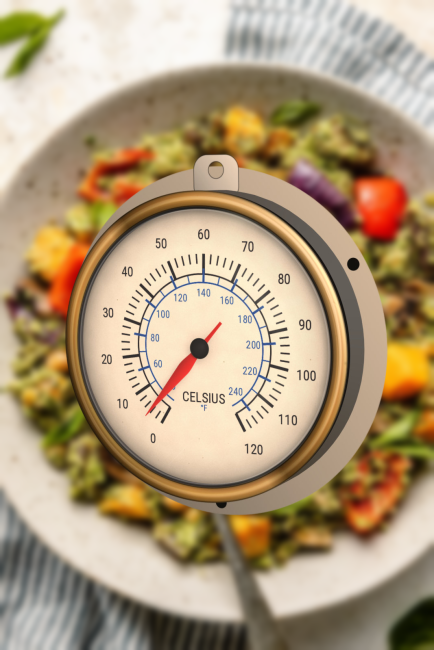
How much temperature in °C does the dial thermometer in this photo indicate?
4 °C
